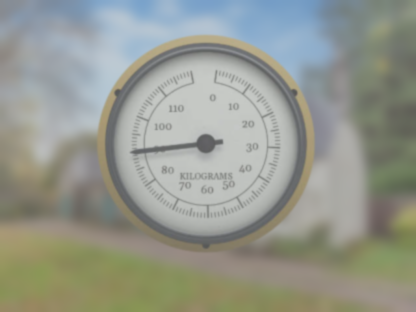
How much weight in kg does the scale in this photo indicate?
90 kg
